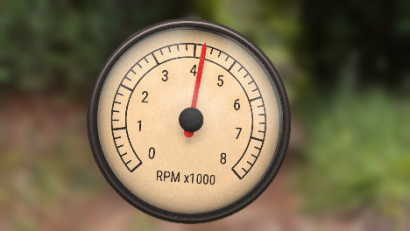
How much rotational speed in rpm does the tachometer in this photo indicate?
4200 rpm
